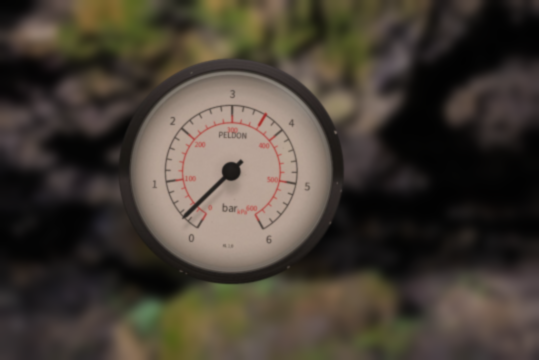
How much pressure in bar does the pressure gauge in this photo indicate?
0.3 bar
